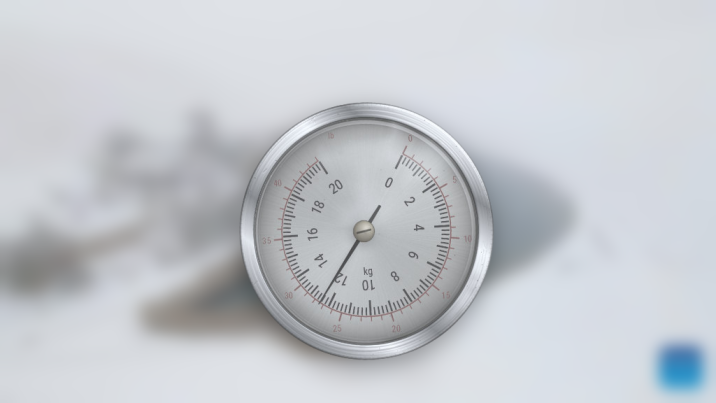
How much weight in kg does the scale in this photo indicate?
12.4 kg
